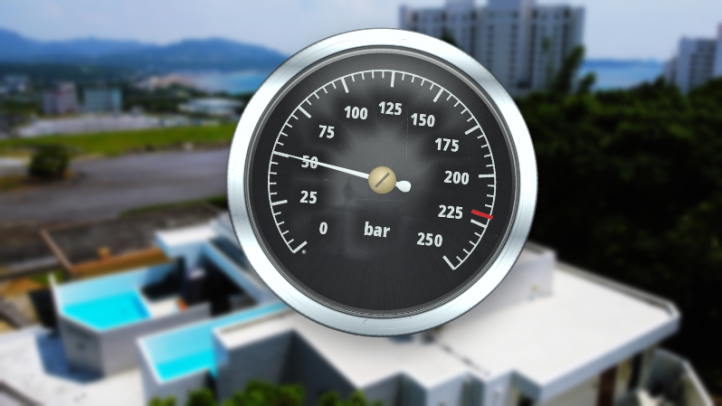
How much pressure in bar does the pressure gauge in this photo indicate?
50 bar
